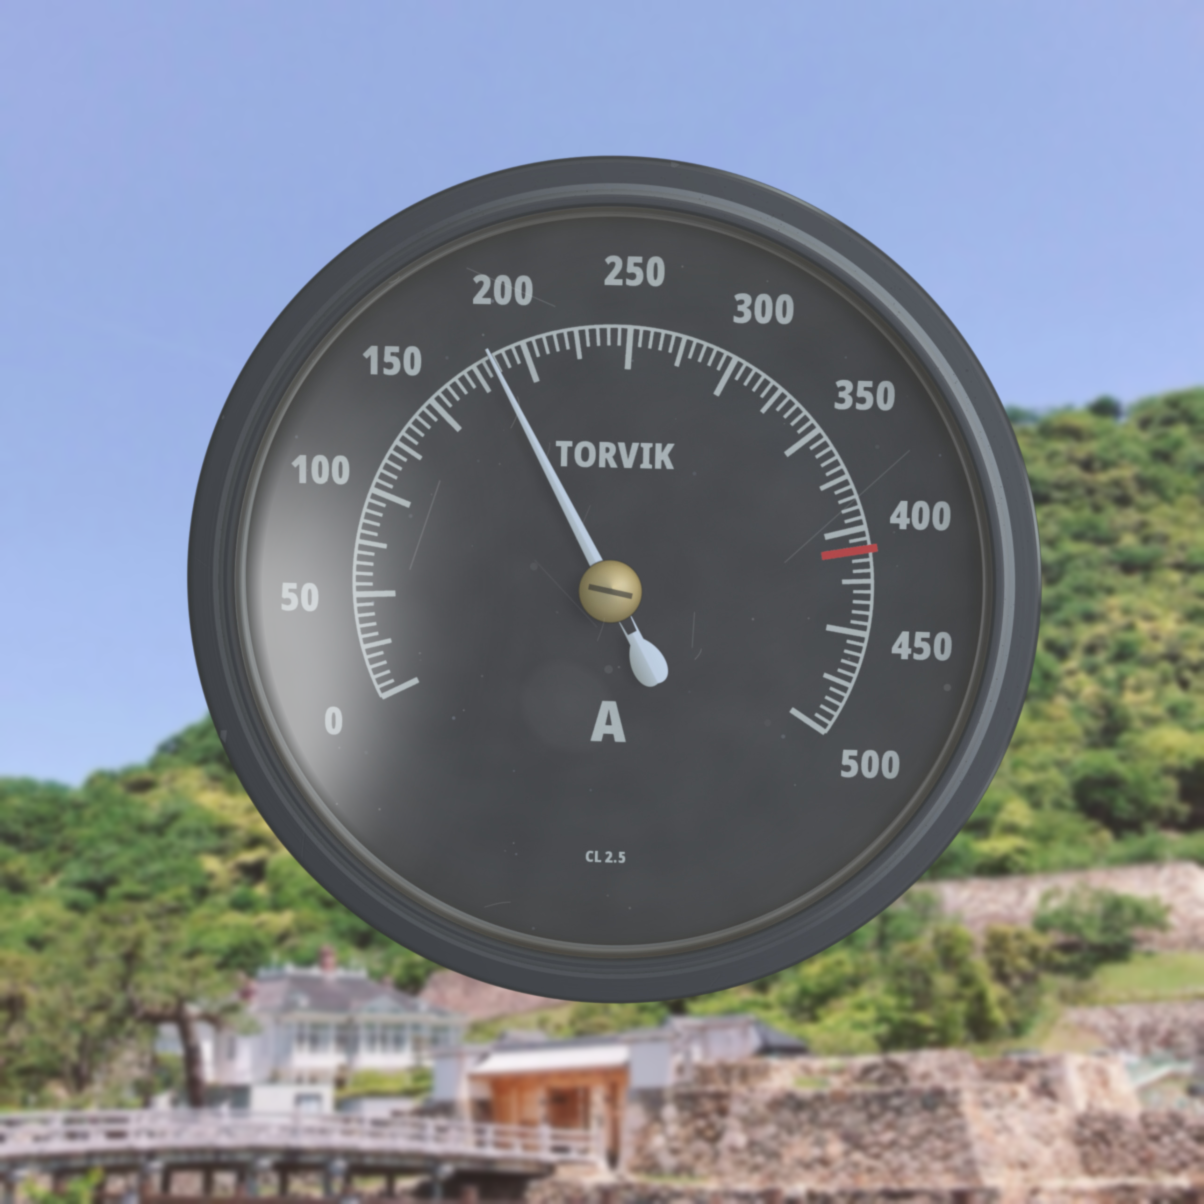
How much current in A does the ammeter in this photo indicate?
185 A
